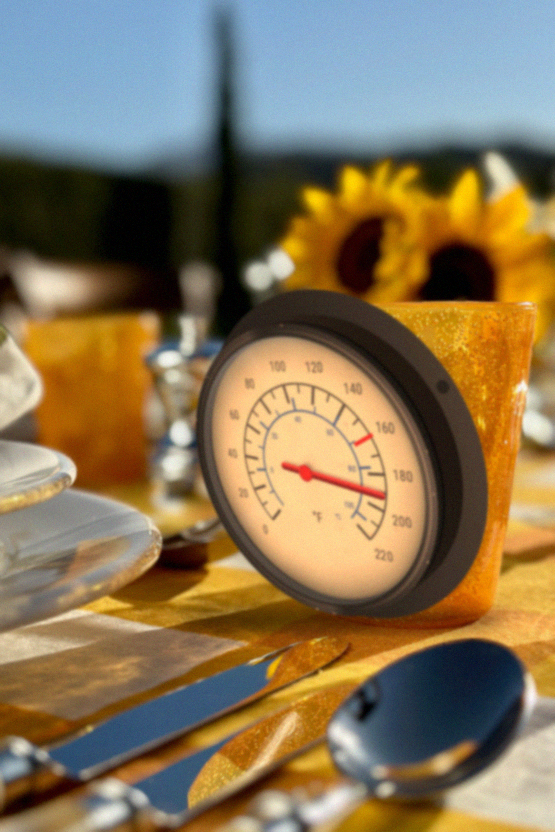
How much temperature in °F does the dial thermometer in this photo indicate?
190 °F
